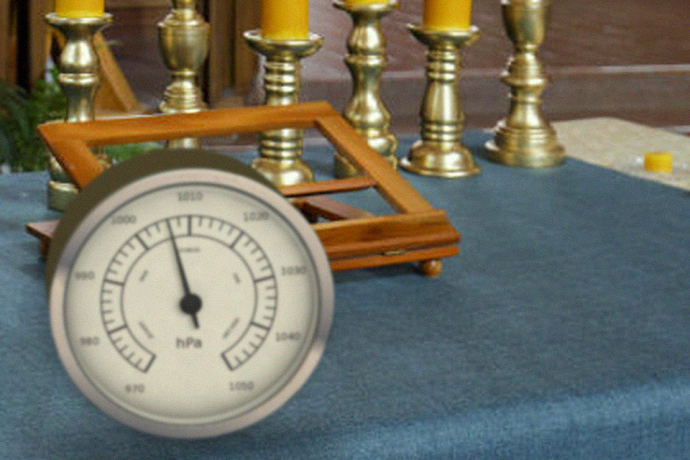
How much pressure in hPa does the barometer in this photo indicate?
1006 hPa
